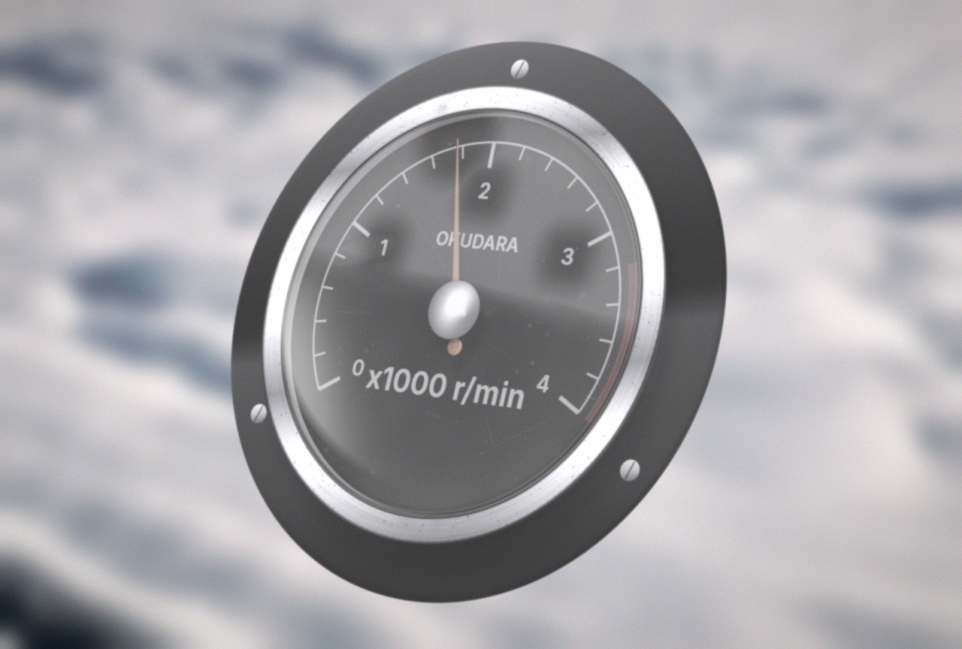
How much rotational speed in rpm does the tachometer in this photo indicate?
1800 rpm
